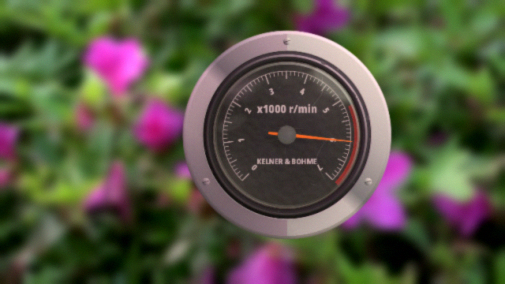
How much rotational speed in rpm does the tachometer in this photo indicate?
6000 rpm
